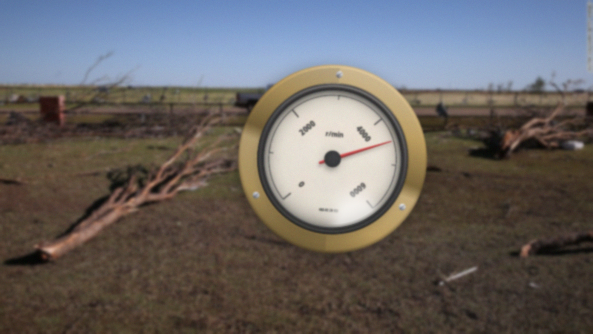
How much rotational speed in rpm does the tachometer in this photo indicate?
4500 rpm
